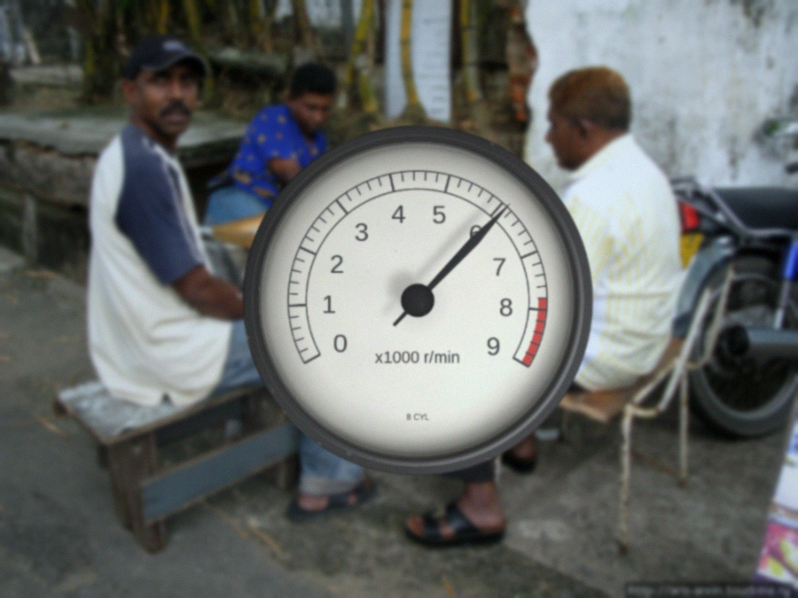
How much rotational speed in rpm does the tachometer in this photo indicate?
6100 rpm
